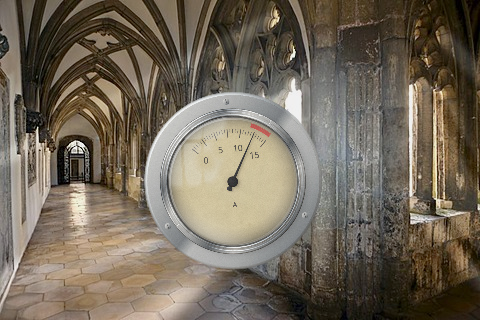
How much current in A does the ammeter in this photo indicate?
12.5 A
